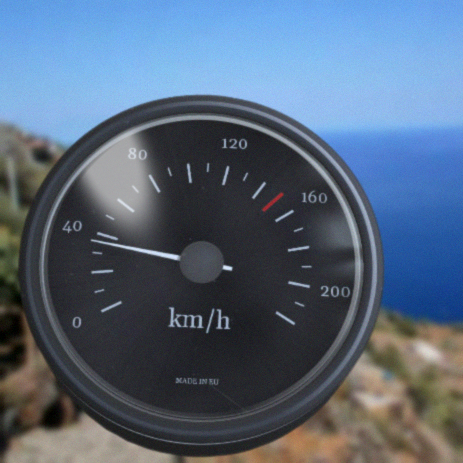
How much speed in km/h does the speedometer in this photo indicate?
35 km/h
